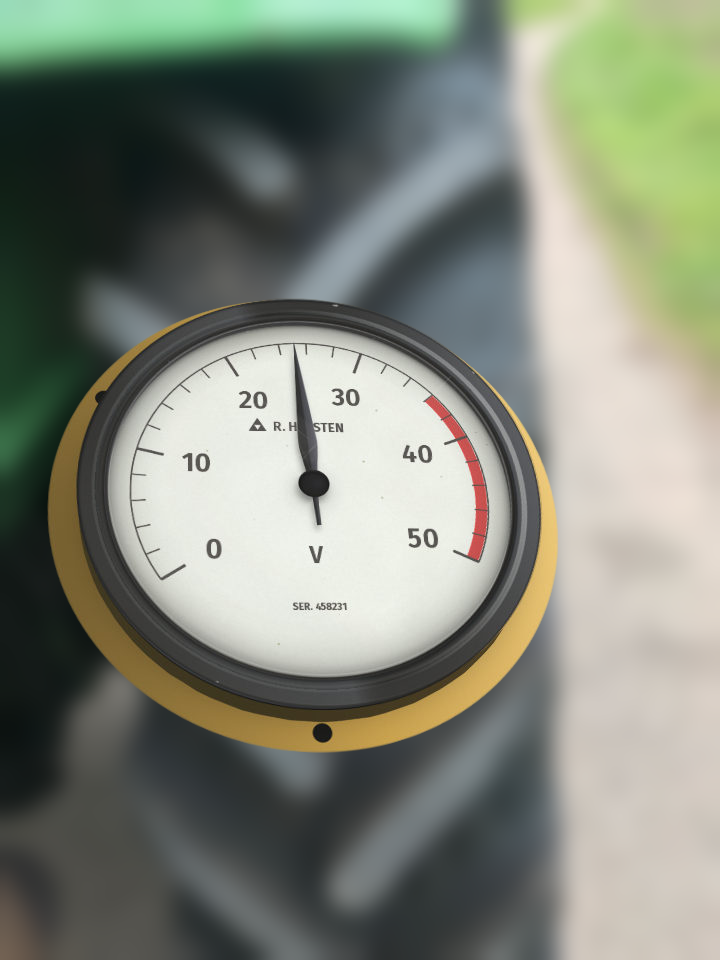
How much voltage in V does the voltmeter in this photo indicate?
25 V
